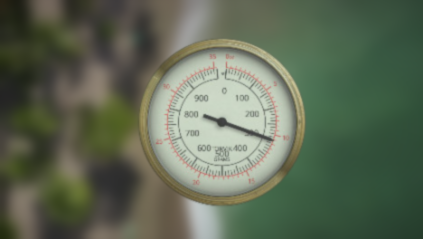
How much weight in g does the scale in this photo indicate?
300 g
